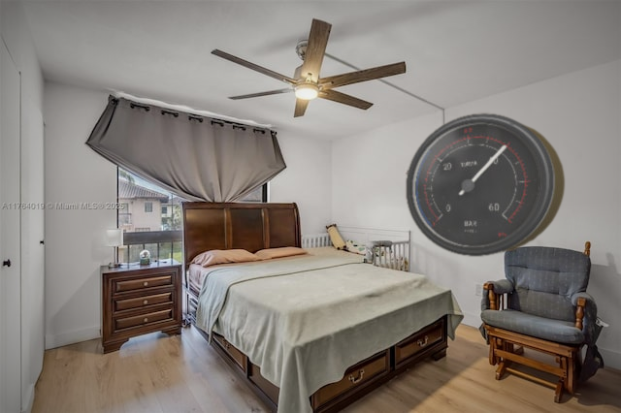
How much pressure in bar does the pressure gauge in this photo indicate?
40 bar
